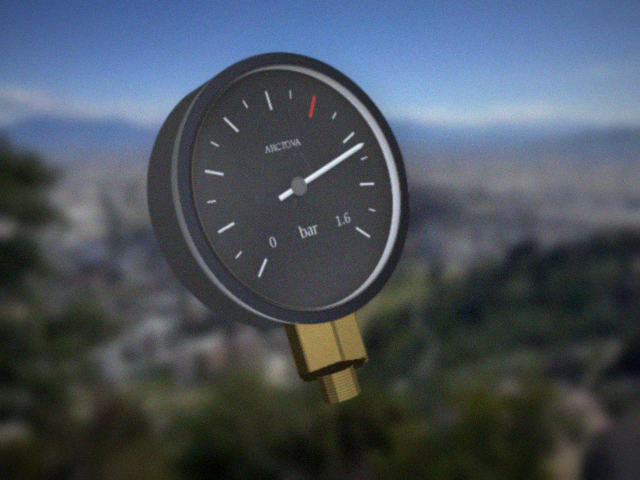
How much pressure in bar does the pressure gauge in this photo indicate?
1.25 bar
